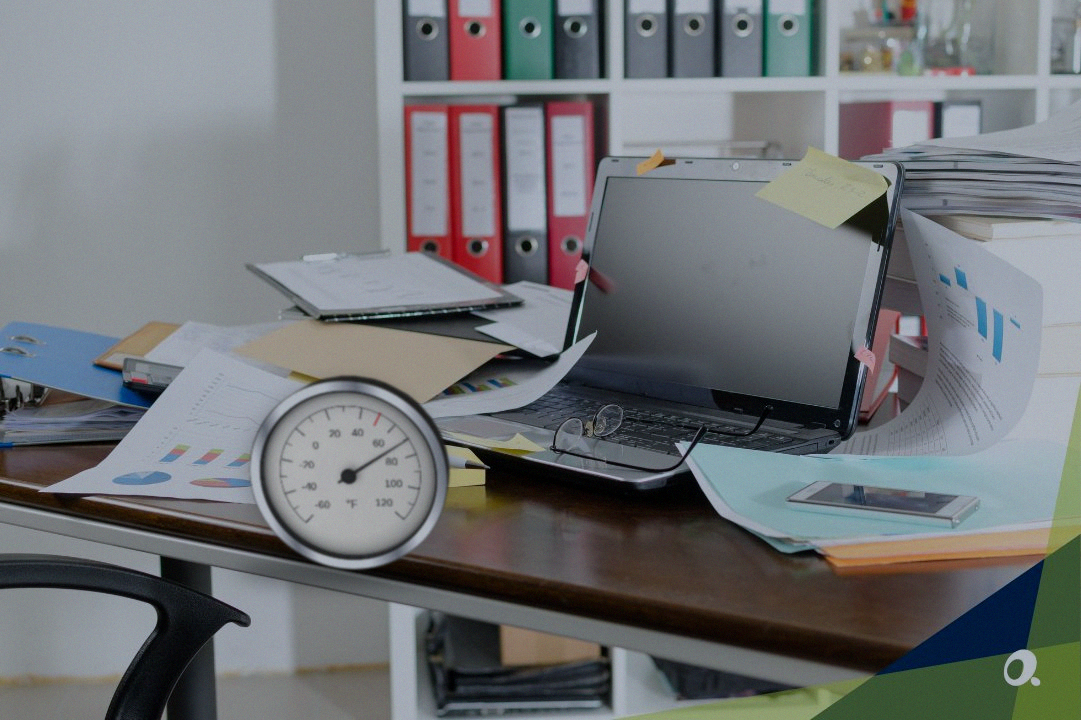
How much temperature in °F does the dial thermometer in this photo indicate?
70 °F
